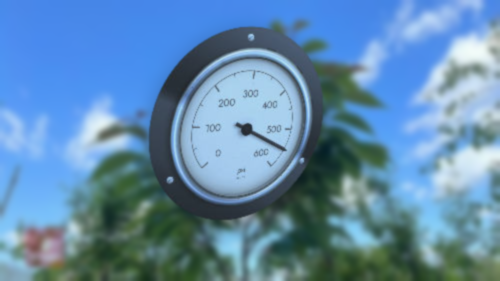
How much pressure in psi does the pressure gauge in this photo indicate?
550 psi
